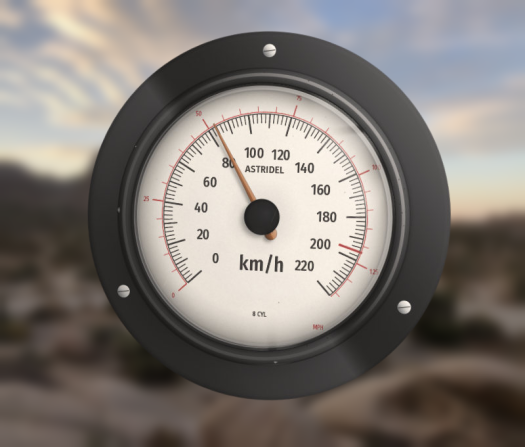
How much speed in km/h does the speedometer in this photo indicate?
84 km/h
